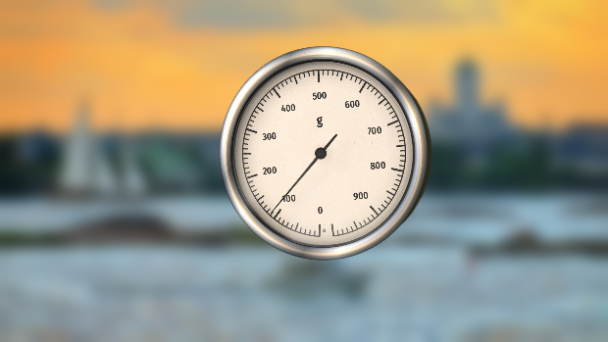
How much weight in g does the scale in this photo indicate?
110 g
